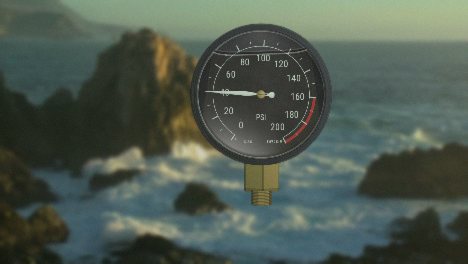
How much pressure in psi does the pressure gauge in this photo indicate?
40 psi
